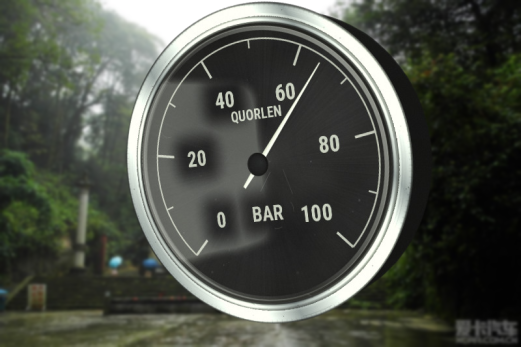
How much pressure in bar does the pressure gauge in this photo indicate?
65 bar
